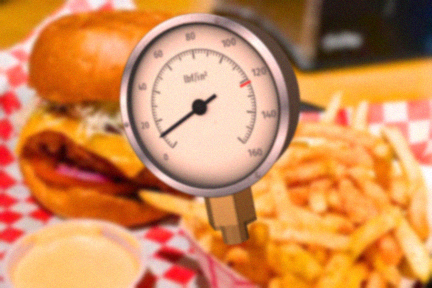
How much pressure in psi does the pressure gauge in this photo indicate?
10 psi
